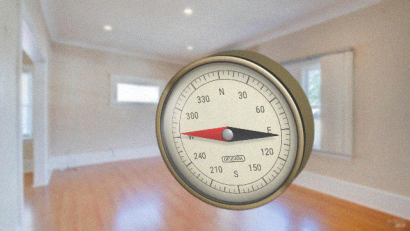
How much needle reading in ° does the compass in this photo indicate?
275 °
